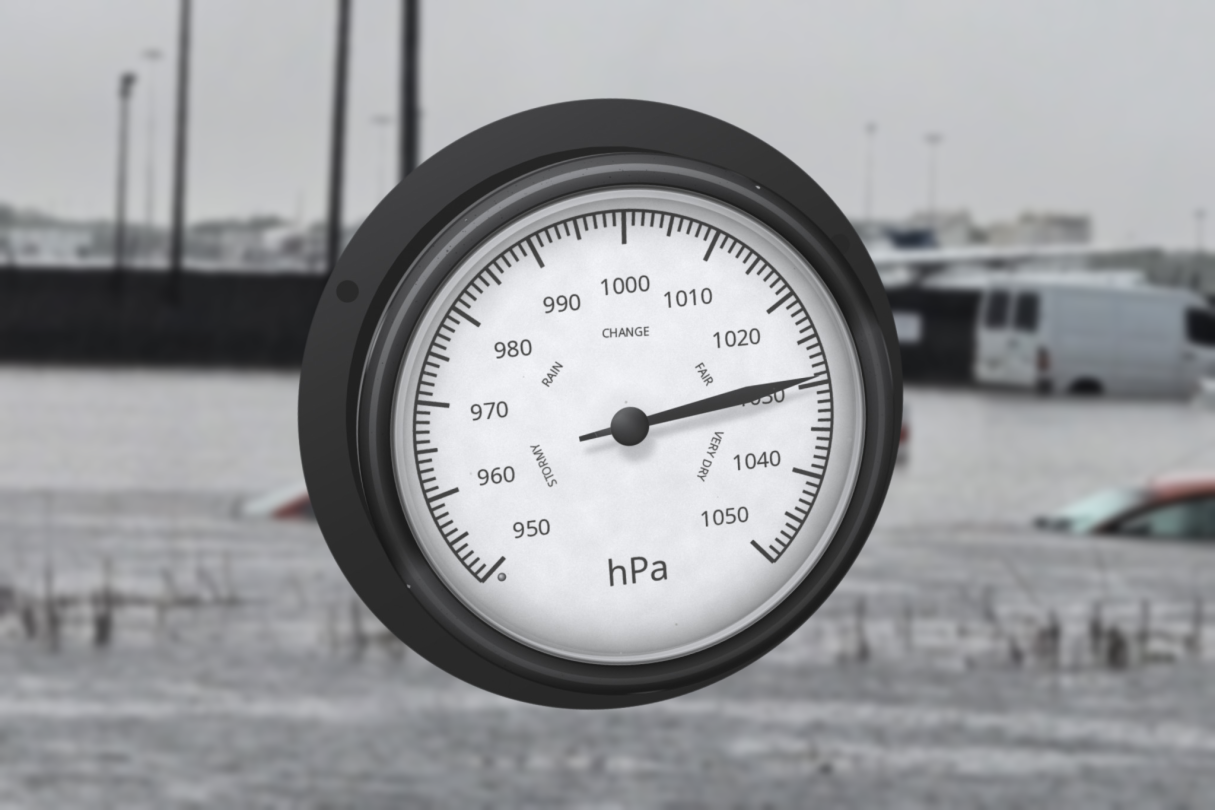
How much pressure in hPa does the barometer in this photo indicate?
1029 hPa
